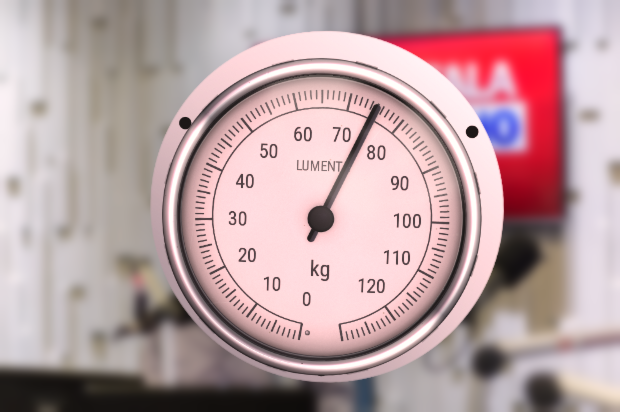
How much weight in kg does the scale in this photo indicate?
75 kg
